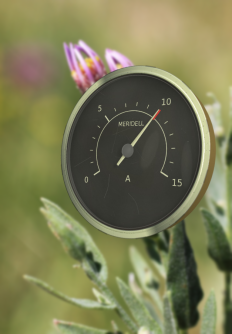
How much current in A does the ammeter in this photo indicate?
10 A
